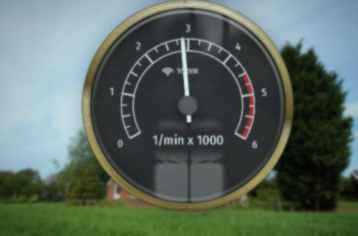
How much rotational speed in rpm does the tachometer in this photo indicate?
2875 rpm
